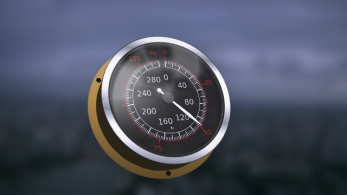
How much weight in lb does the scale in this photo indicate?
110 lb
